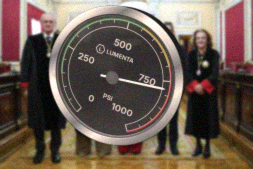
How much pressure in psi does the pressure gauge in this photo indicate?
775 psi
